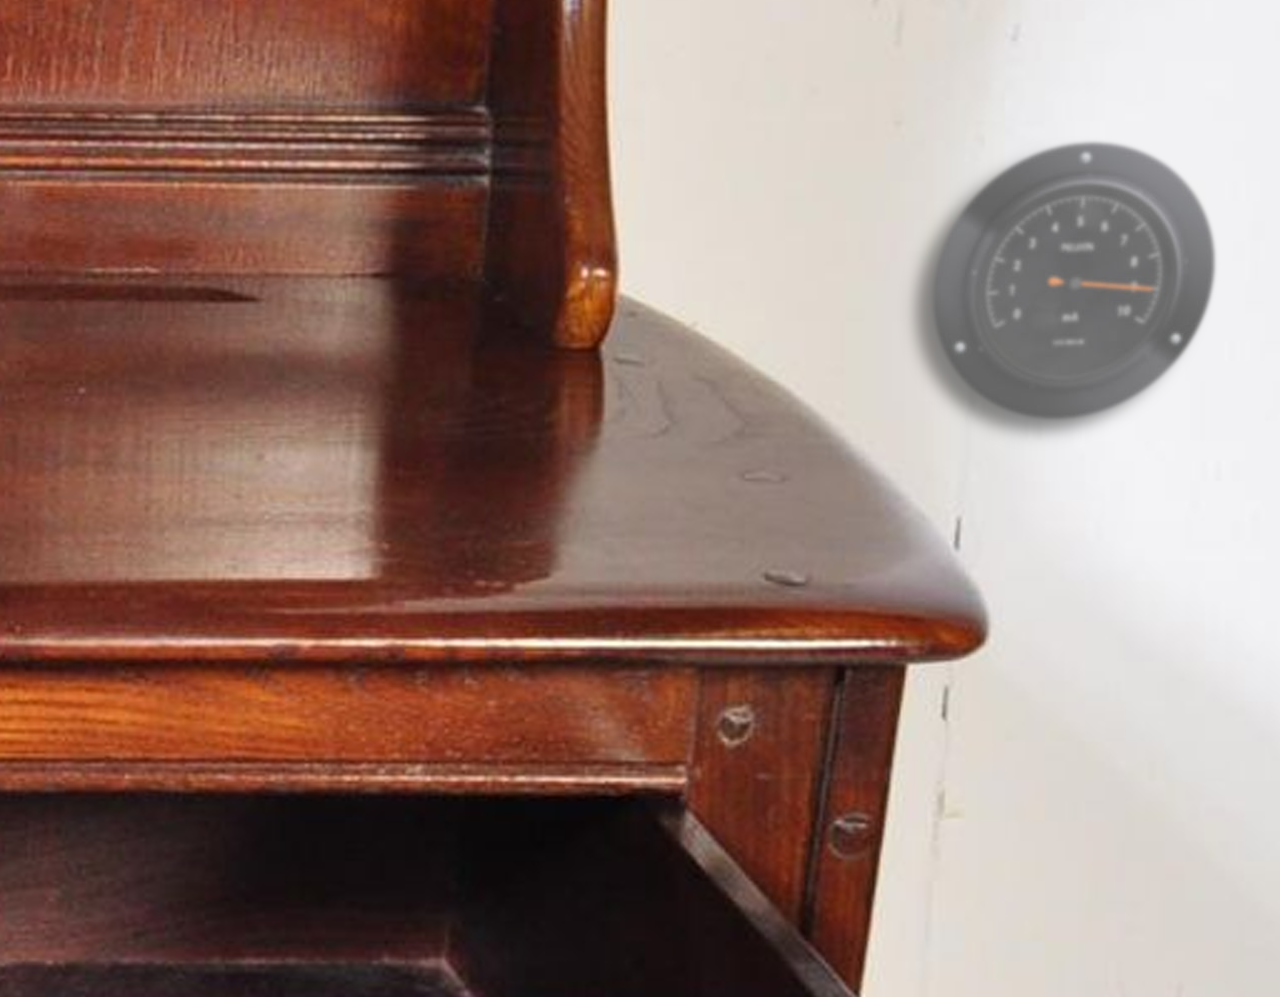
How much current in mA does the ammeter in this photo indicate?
9 mA
